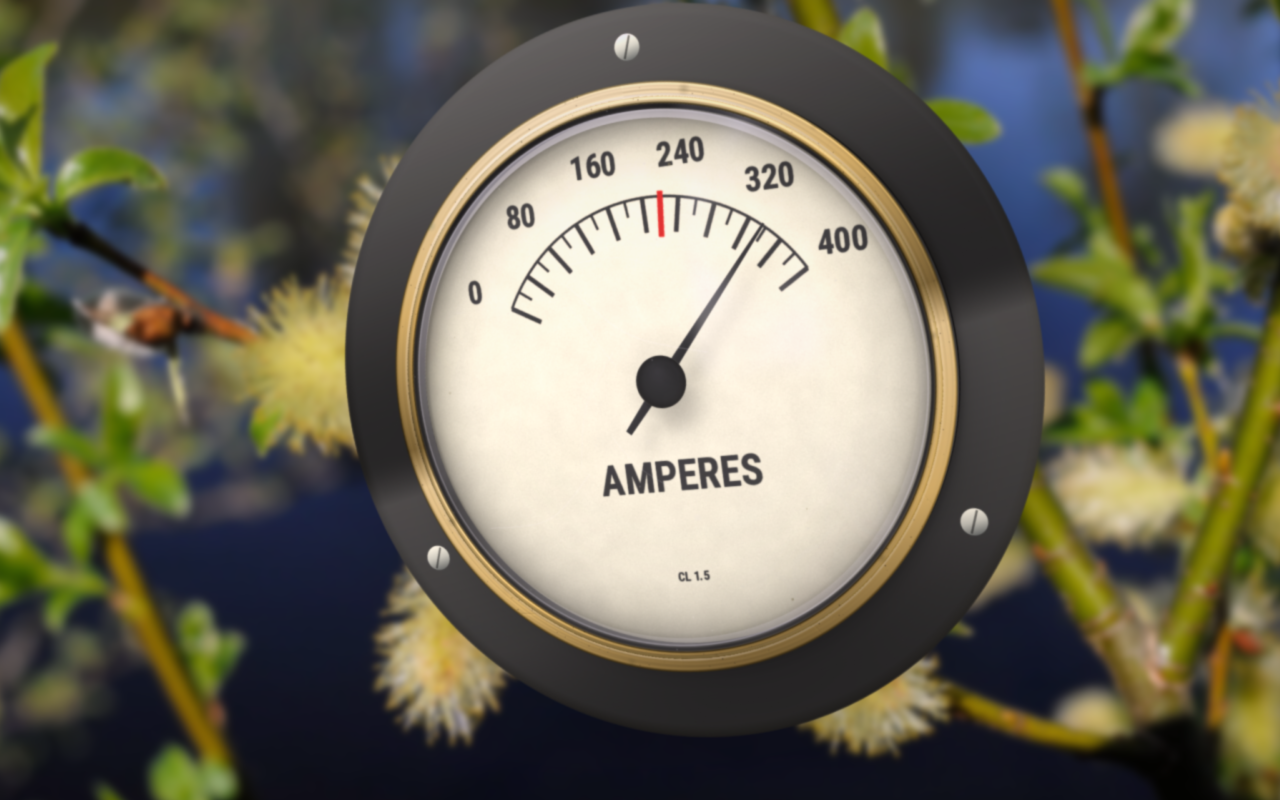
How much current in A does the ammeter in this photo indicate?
340 A
